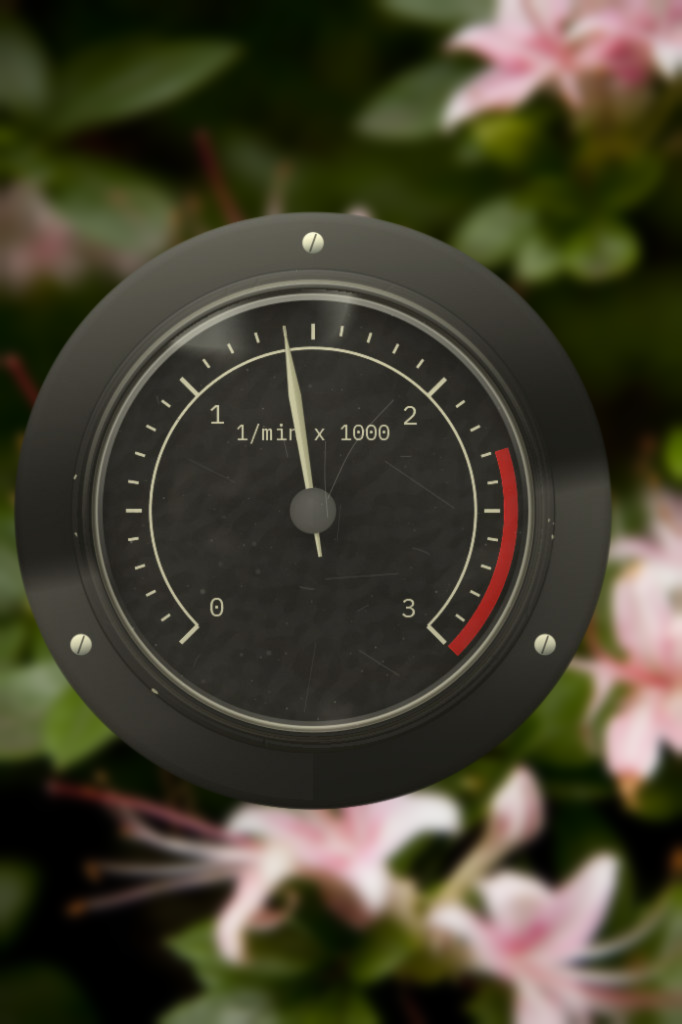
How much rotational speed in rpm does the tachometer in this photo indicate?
1400 rpm
